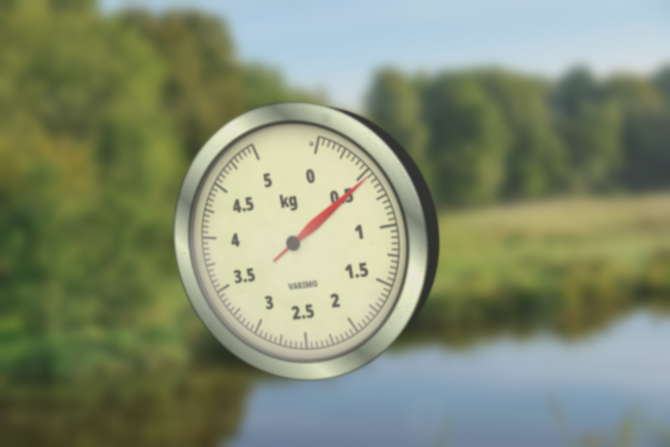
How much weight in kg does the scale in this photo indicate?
0.55 kg
